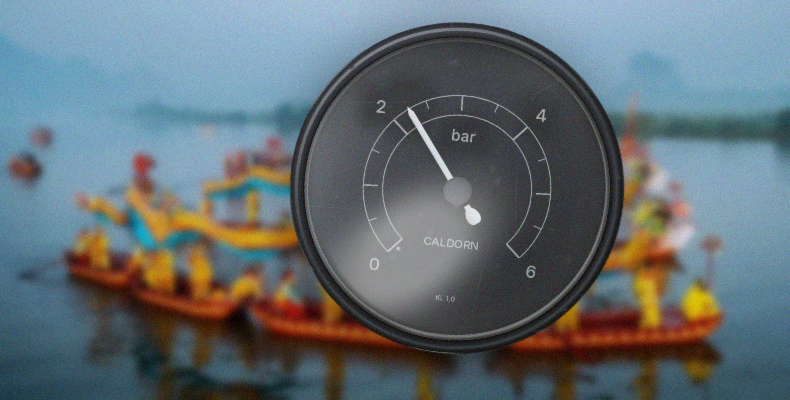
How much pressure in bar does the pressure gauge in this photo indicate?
2.25 bar
